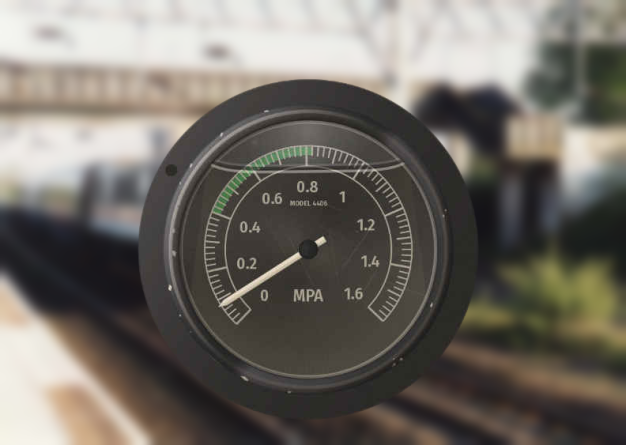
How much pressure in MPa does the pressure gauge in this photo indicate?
0.08 MPa
